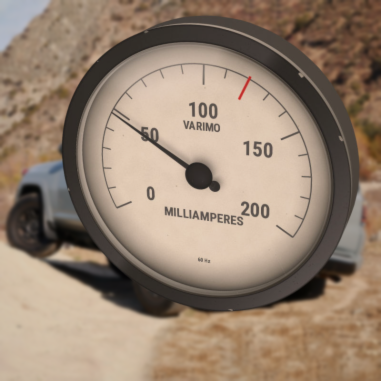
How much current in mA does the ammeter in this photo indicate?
50 mA
